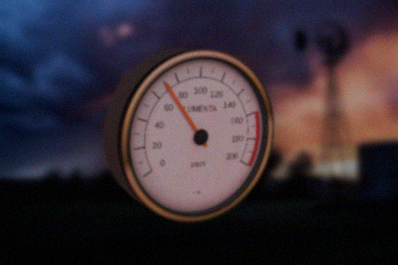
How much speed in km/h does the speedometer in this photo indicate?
70 km/h
